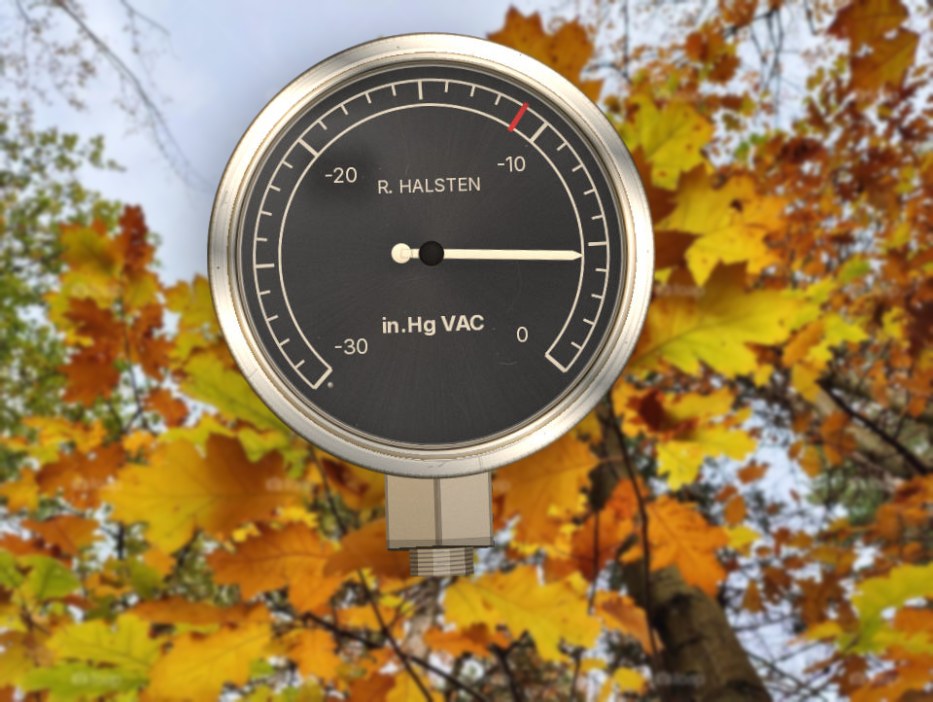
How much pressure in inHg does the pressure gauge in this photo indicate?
-4.5 inHg
